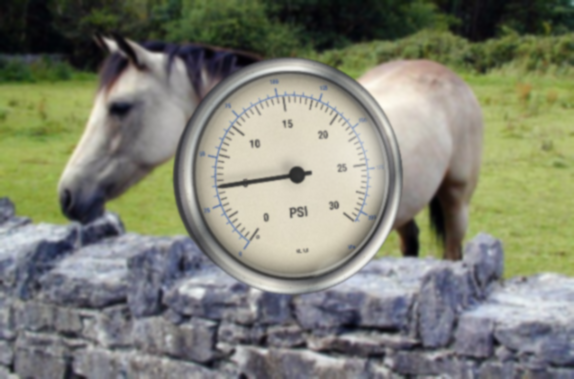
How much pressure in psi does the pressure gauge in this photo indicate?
5 psi
